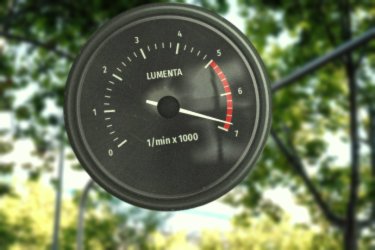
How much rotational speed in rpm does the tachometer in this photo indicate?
6800 rpm
